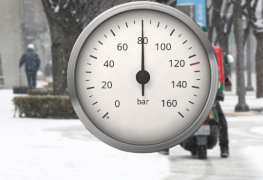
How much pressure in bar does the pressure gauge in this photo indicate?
80 bar
